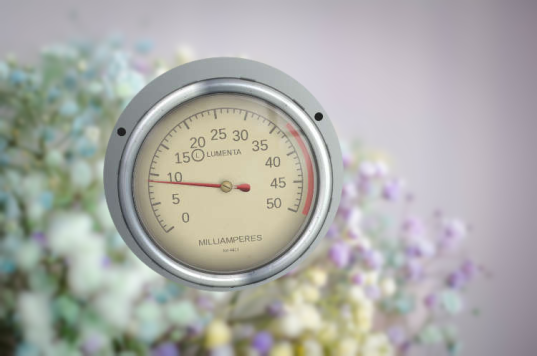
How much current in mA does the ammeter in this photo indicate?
9 mA
